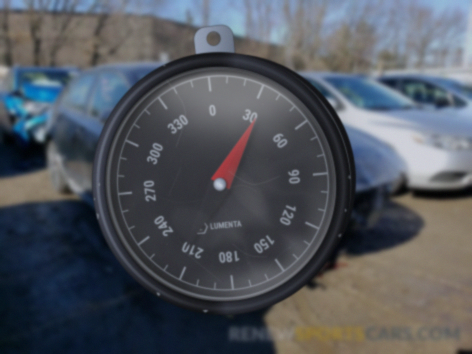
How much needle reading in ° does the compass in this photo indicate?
35 °
